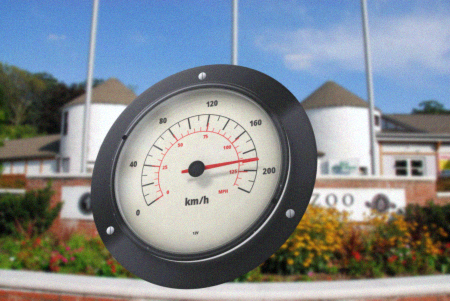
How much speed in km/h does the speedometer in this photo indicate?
190 km/h
